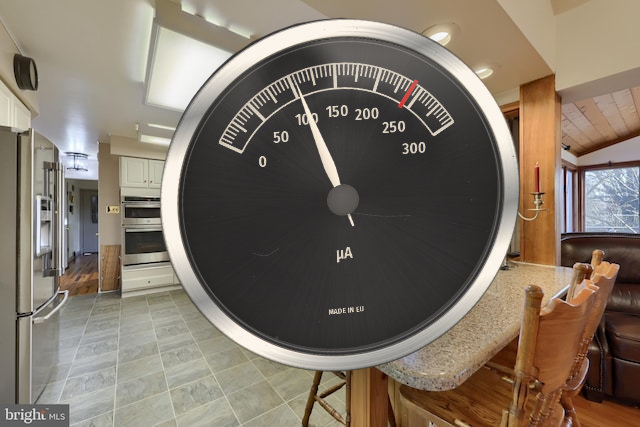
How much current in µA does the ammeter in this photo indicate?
105 µA
